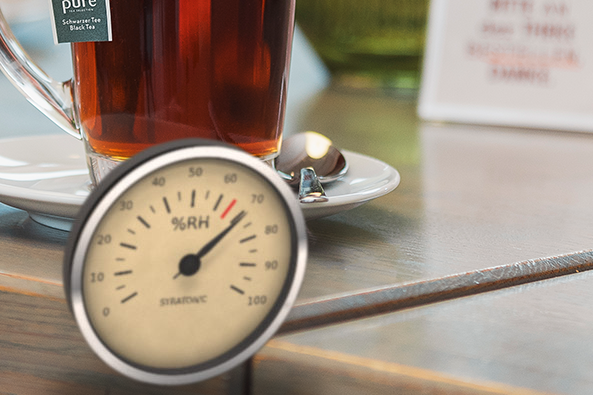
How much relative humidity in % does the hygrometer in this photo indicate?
70 %
